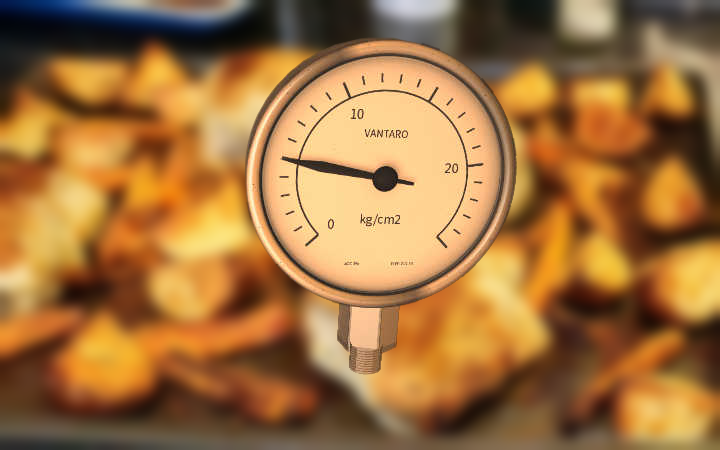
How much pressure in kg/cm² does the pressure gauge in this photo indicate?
5 kg/cm²
